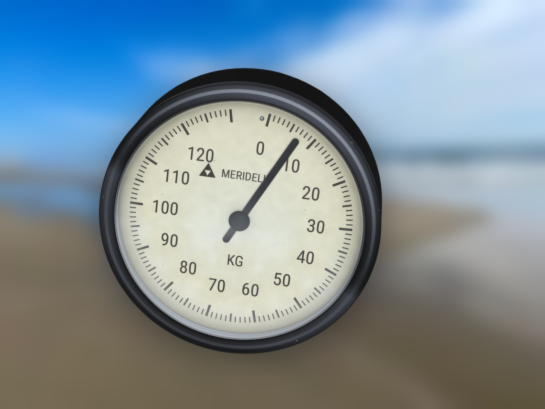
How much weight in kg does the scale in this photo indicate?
7 kg
